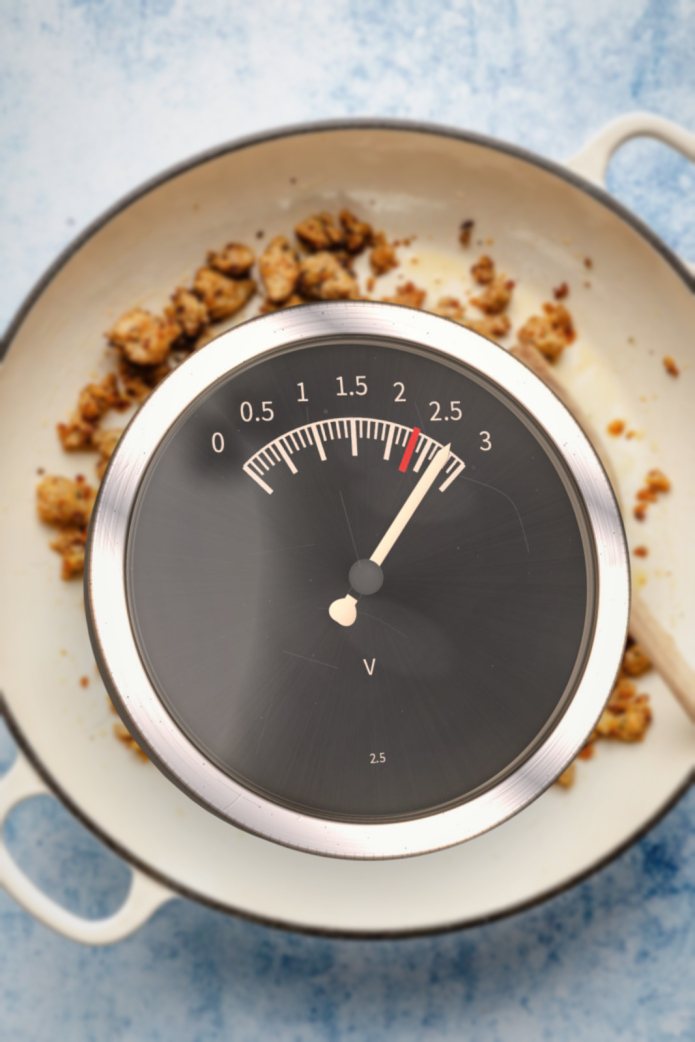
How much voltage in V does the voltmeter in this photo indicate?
2.7 V
